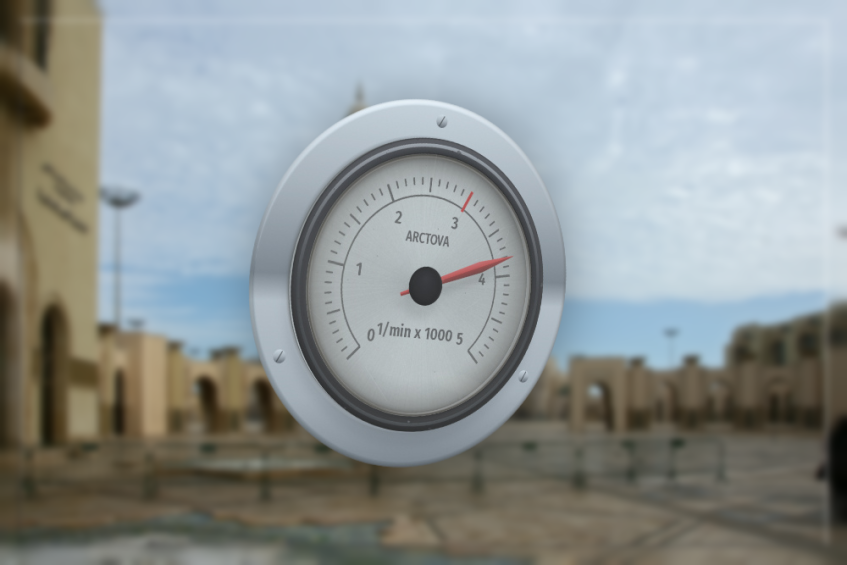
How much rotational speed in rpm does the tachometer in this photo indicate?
3800 rpm
